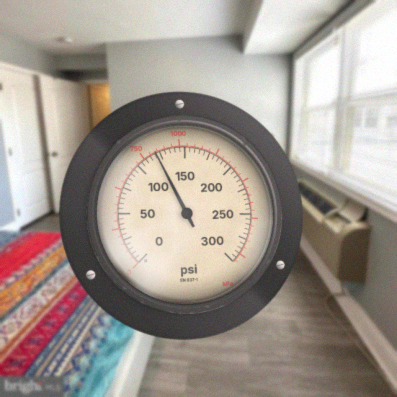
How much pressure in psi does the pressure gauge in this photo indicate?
120 psi
